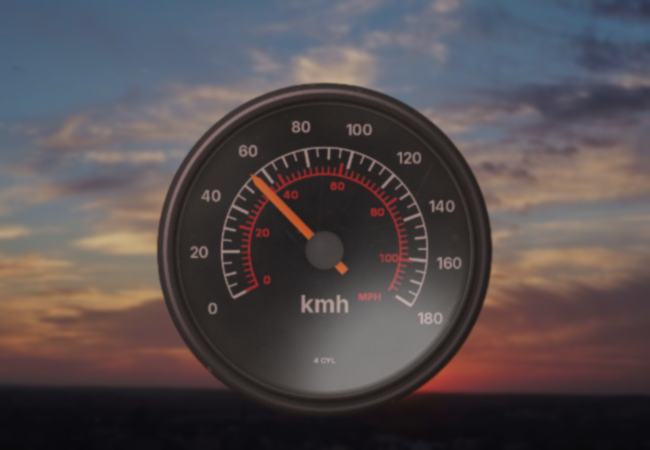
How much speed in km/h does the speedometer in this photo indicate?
55 km/h
